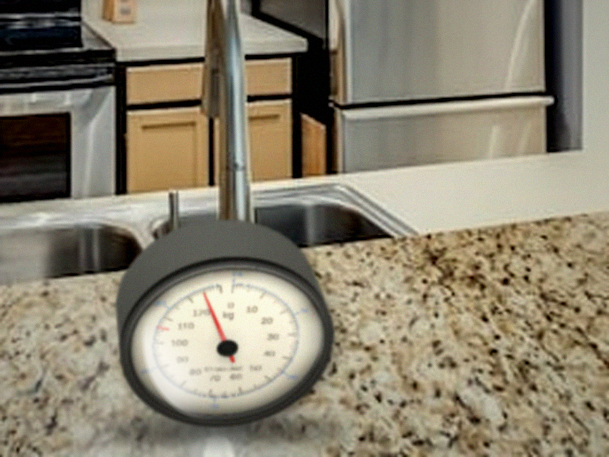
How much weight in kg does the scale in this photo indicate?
125 kg
